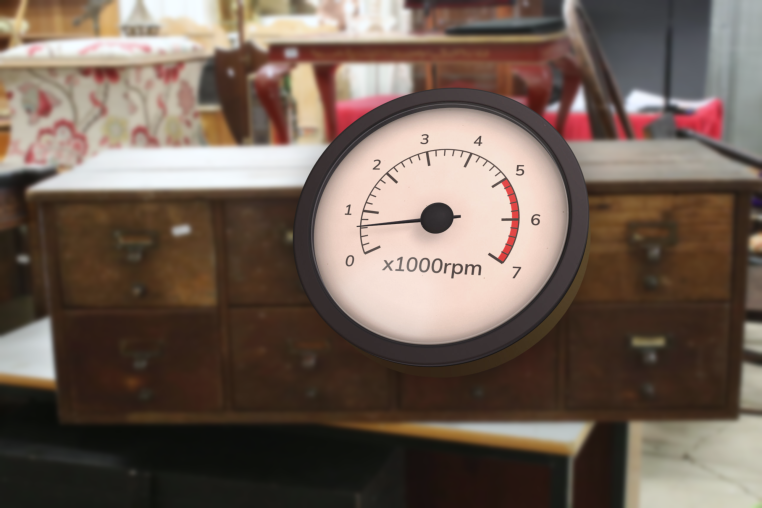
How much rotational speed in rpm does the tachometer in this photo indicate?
600 rpm
